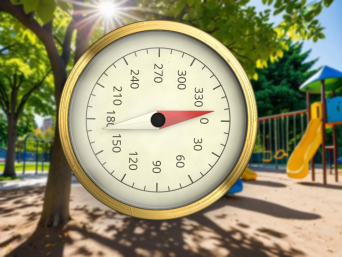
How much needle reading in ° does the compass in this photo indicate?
350 °
